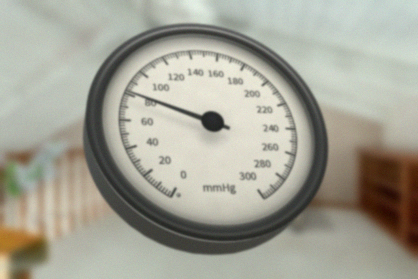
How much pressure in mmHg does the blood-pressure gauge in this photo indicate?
80 mmHg
